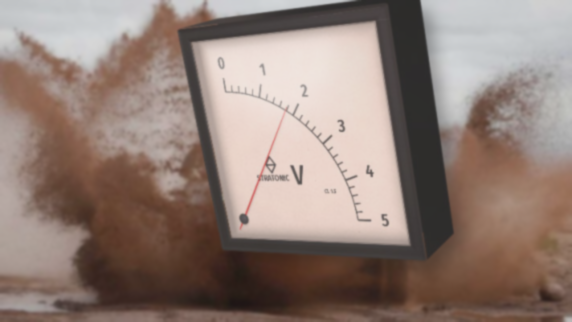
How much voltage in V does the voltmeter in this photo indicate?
1.8 V
